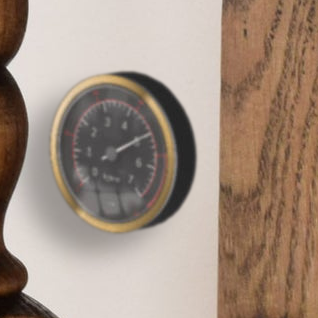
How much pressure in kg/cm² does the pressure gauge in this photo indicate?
5 kg/cm²
